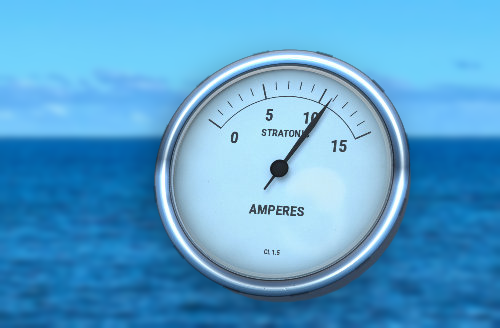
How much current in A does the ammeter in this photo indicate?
11 A
